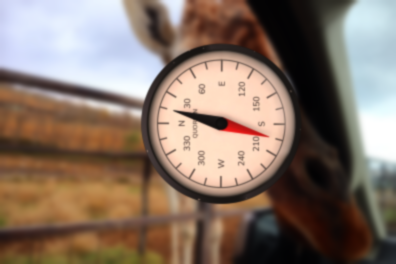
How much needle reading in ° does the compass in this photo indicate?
195 °
